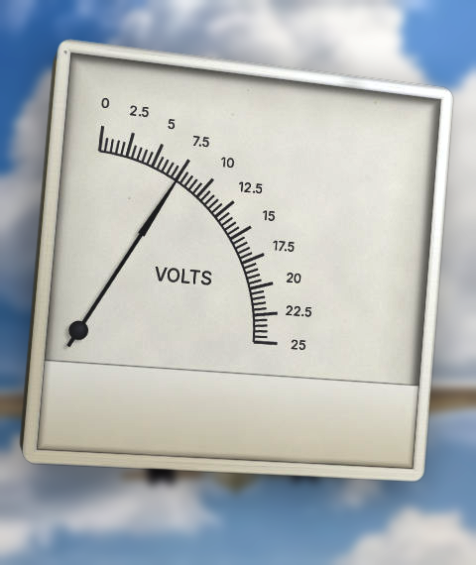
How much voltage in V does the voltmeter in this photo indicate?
7.5 V
